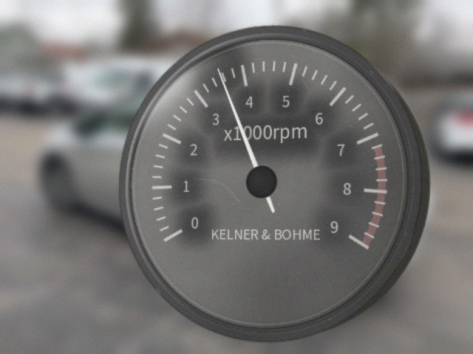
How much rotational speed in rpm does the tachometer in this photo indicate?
3600 rpm
